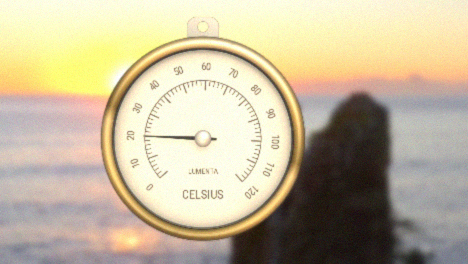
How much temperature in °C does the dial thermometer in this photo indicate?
20 °C
